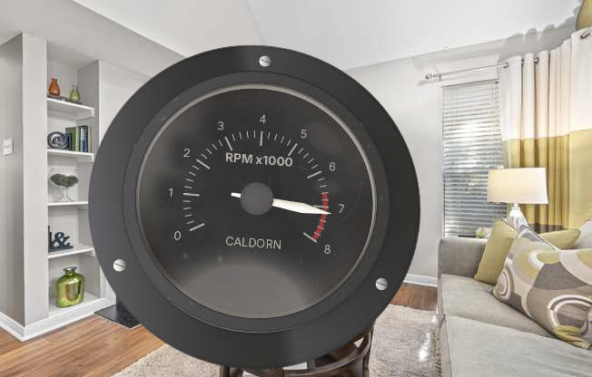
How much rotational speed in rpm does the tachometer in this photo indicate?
7200 rpm
